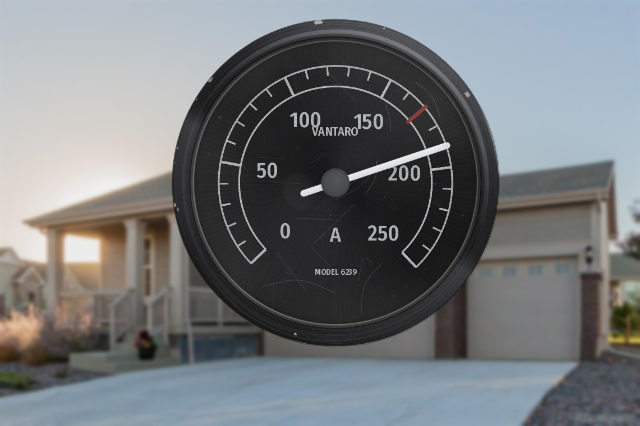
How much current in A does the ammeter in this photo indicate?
190 A
